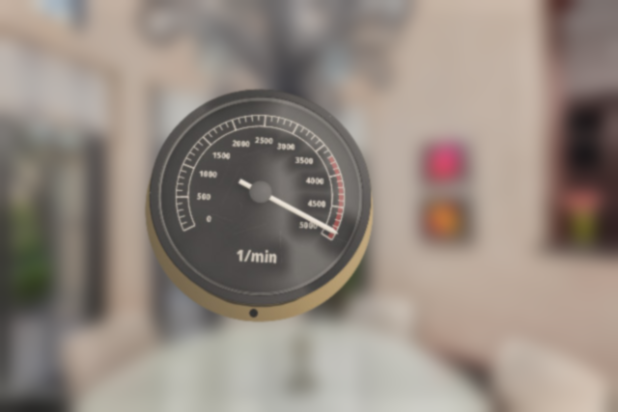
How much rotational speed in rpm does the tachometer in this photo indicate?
4900 rpm
